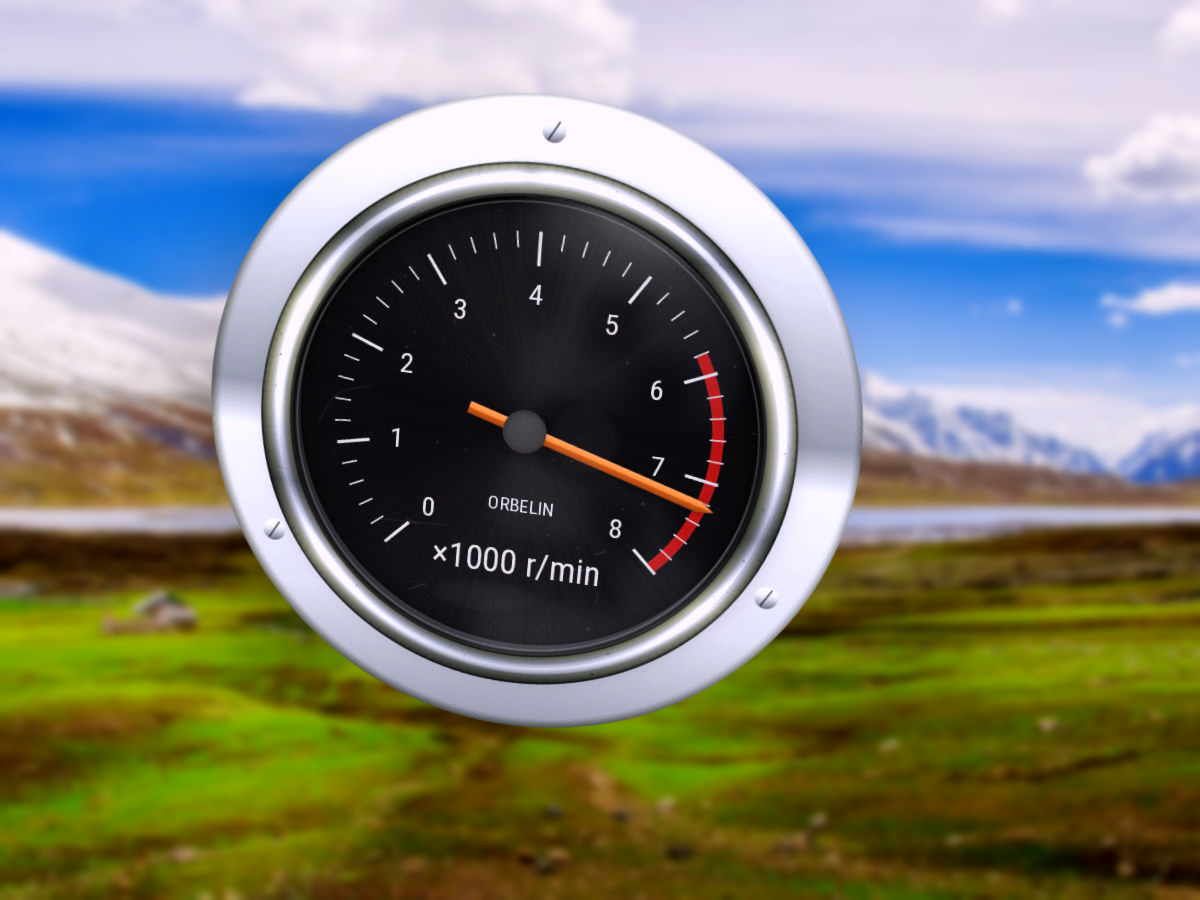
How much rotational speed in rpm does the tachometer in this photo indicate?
7200 rpm
